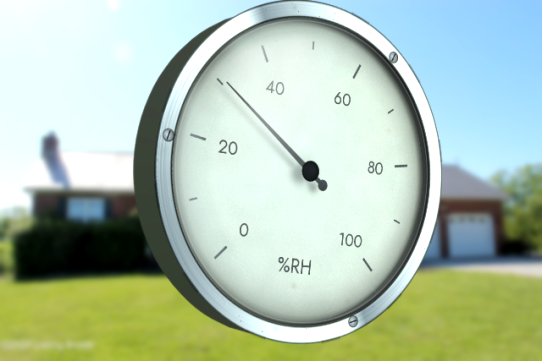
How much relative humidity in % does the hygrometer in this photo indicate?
30 %
